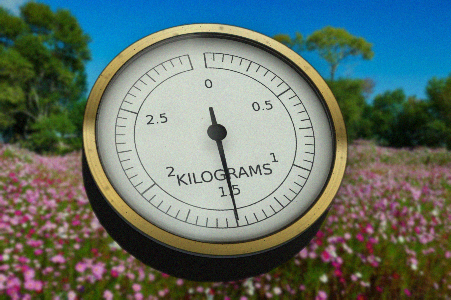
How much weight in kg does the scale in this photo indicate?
1.5 kg
